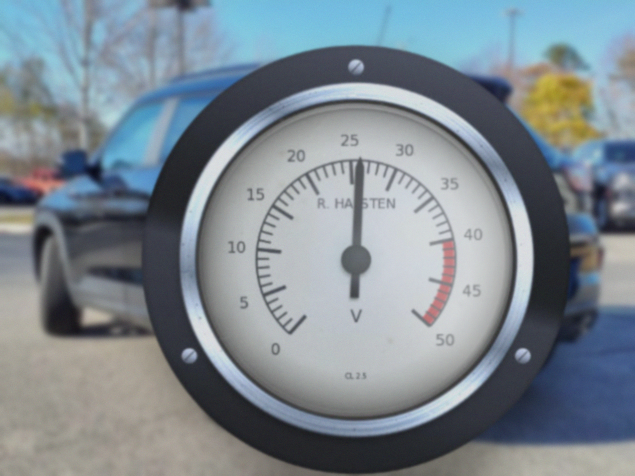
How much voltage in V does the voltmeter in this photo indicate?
26 V
